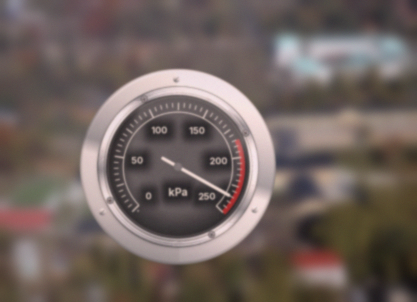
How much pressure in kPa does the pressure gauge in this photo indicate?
235 kPa
